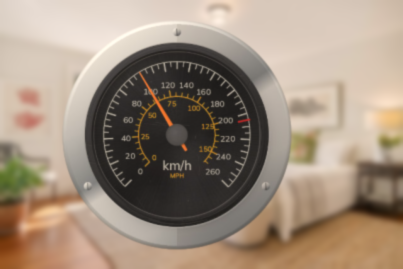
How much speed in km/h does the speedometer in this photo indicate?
100 km/h
